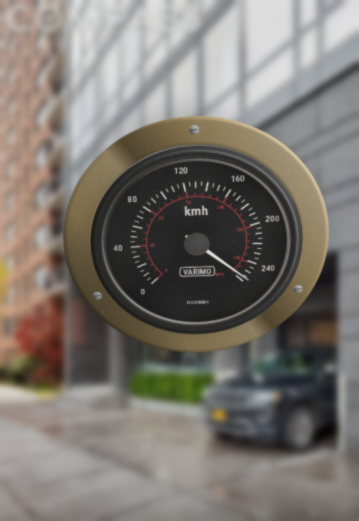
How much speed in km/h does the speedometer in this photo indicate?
255 km/h
